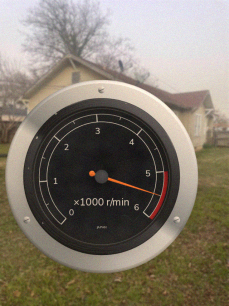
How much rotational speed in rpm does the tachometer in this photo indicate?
5500 rpm
